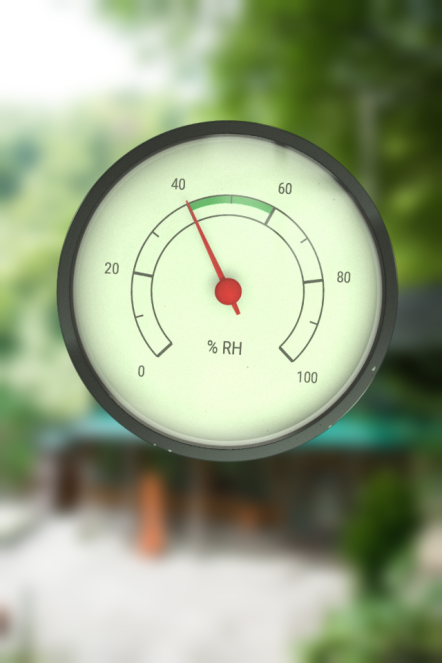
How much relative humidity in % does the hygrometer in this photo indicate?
40 %
